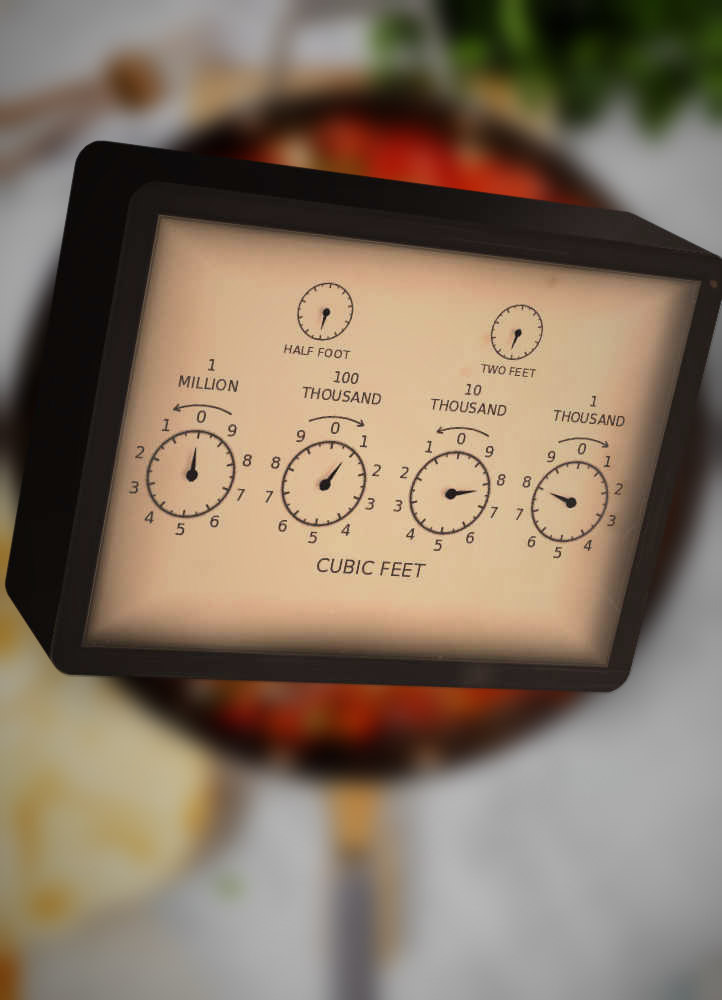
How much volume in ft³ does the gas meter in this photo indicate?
7800 ft³
